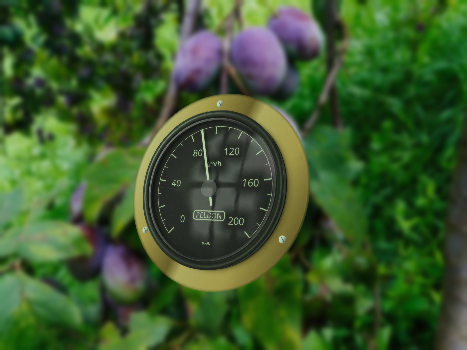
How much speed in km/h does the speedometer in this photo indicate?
90 km/h
